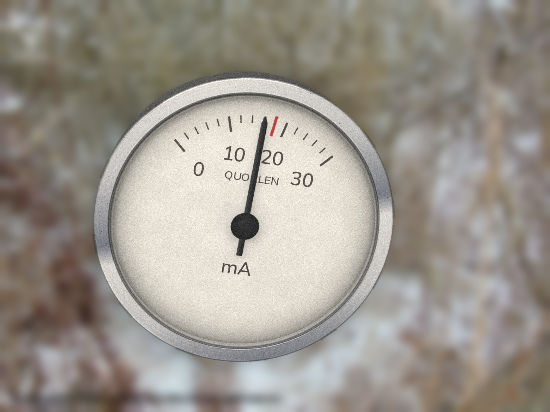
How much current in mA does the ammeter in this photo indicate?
16 mA
